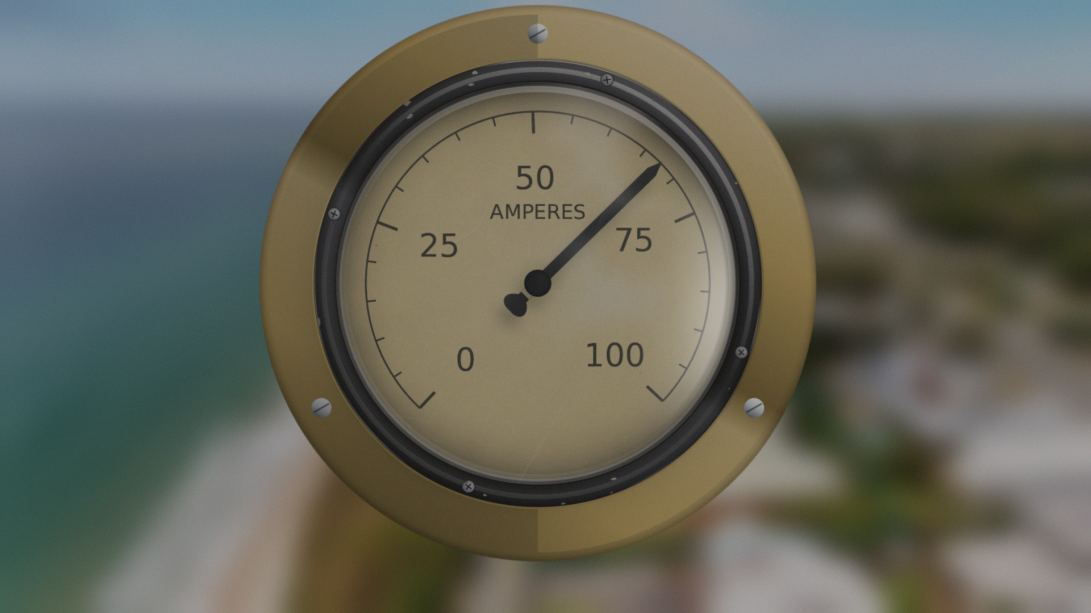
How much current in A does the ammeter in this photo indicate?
67.5 A
